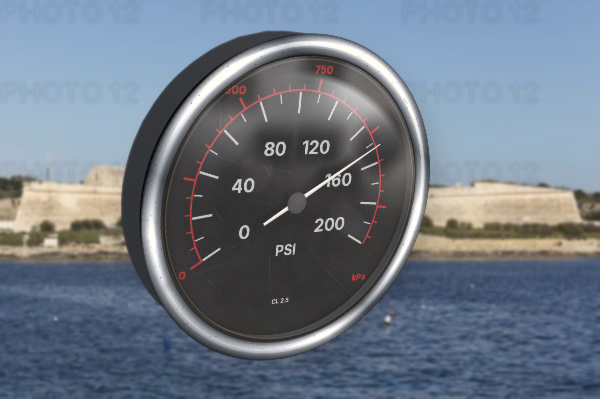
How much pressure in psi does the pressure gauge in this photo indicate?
150 psi
